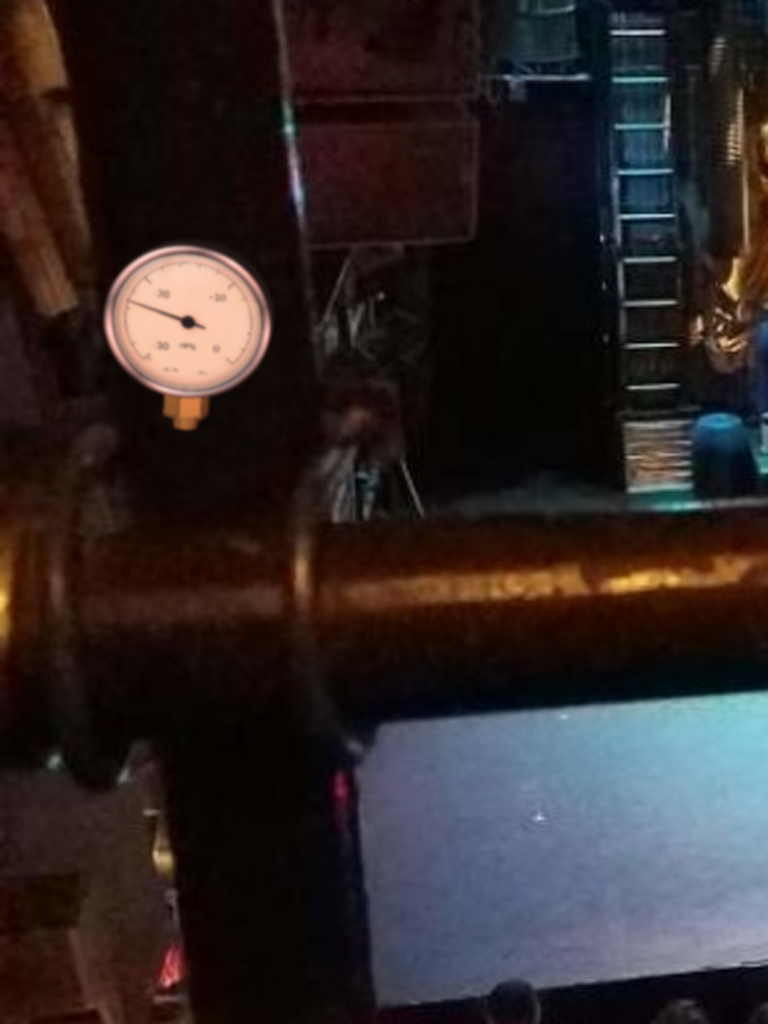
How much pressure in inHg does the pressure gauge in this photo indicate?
-23 inHg
